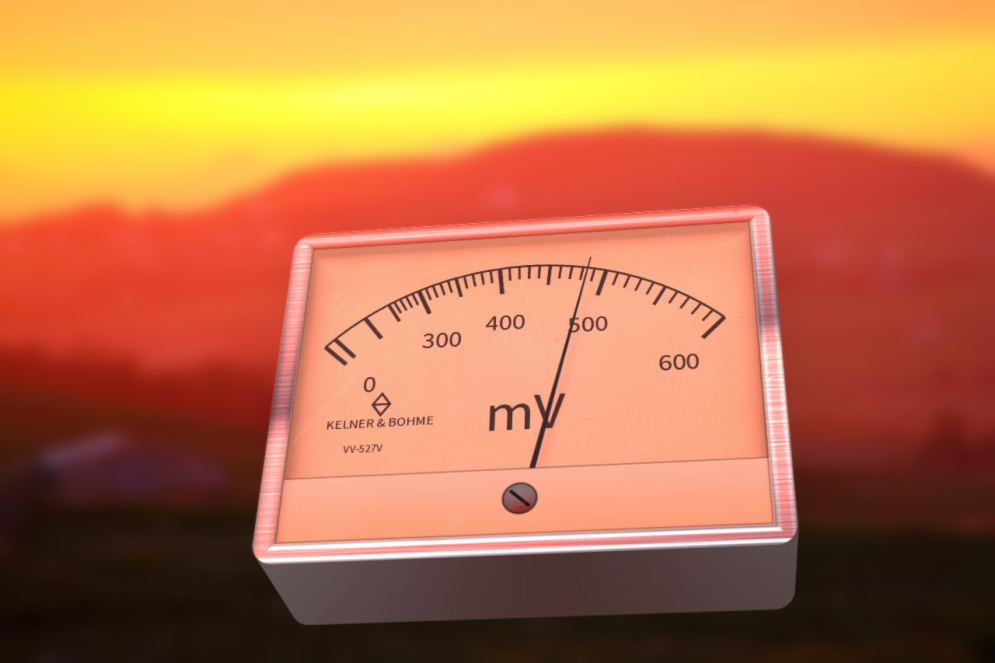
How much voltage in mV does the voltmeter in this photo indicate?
485 mV
